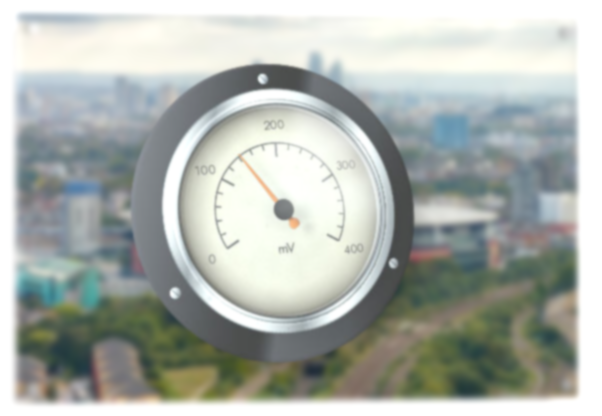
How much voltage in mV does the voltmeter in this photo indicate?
140 mV
